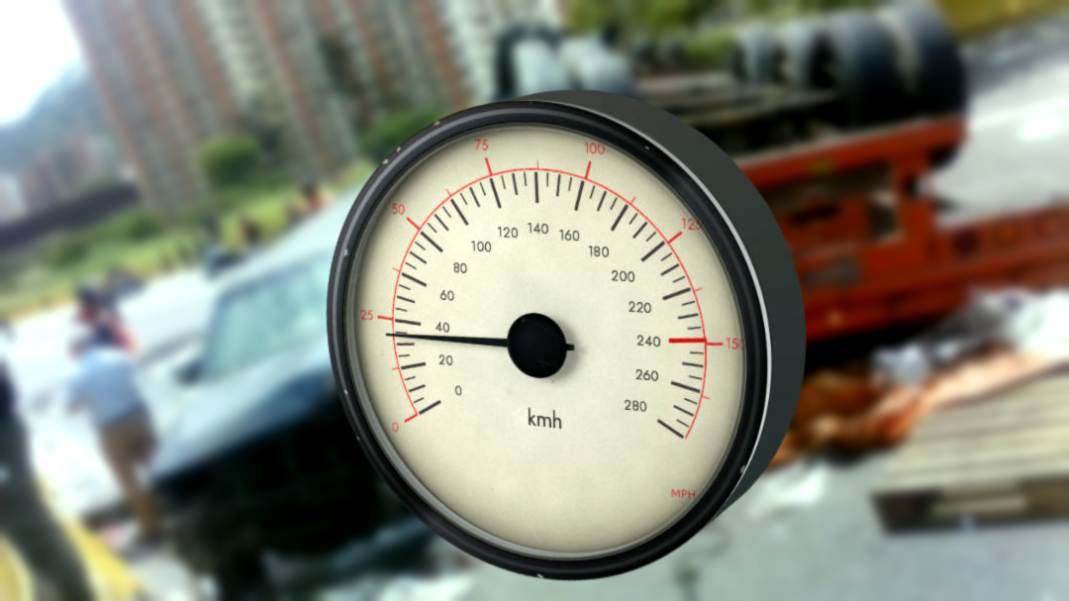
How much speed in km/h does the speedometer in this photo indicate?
35 km/h
